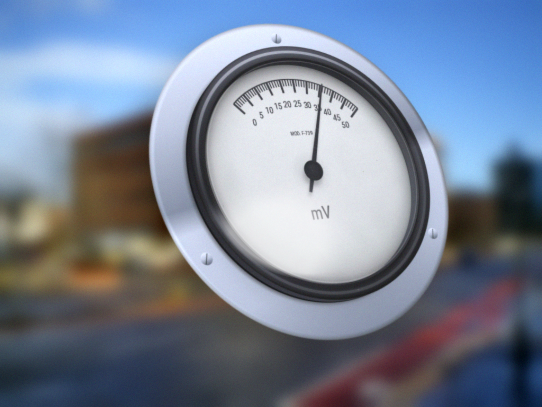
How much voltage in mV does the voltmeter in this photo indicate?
35 mV
